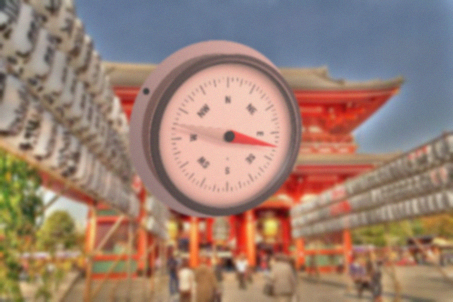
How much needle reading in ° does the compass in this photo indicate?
105 °
